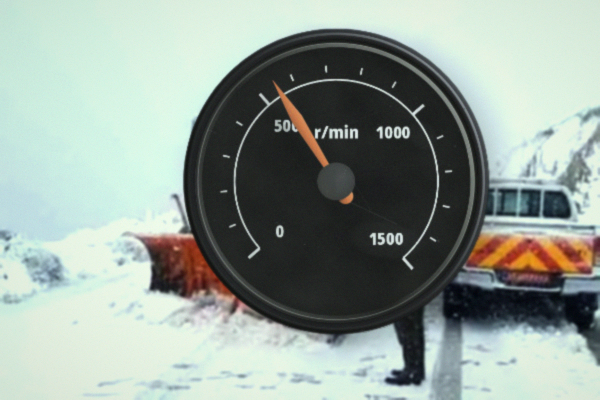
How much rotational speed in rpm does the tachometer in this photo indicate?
550 rpm
